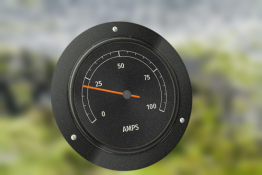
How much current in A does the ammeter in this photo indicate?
20 A
